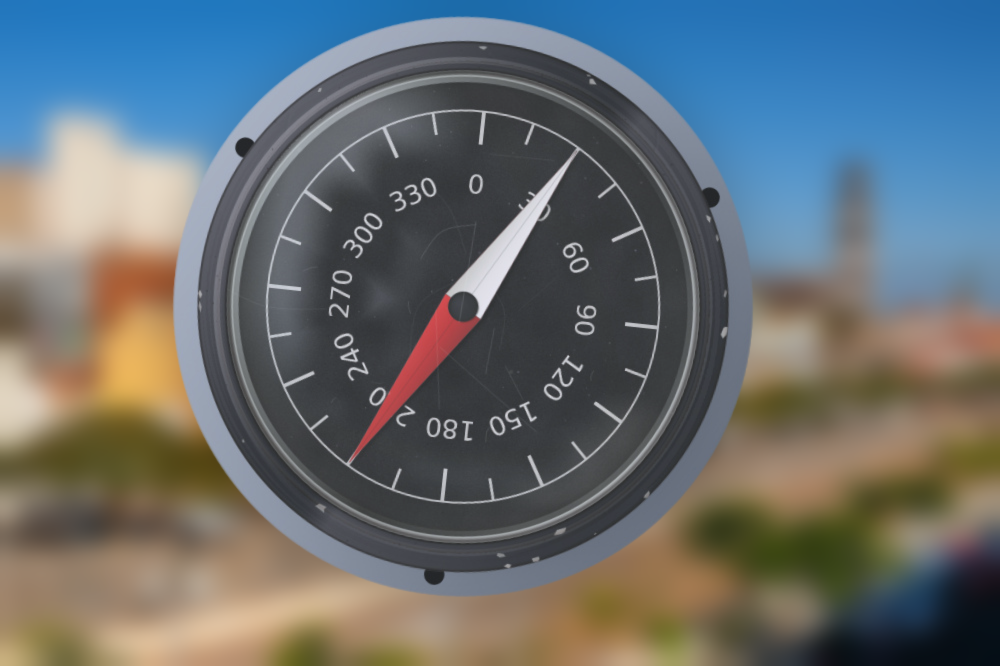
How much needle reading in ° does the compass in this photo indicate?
210 °
